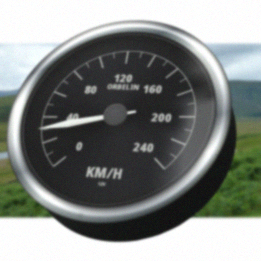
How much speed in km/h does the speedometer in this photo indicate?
30 km/h
